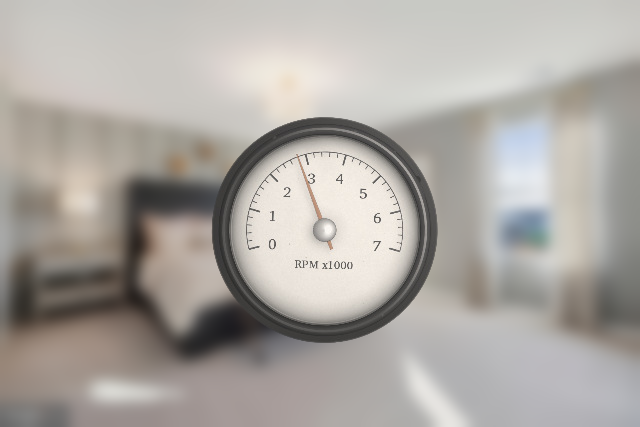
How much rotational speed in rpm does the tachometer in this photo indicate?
2800 rpm
